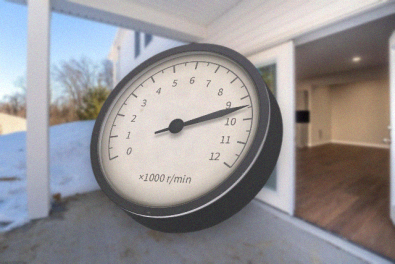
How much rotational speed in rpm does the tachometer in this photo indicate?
9500 rpm
